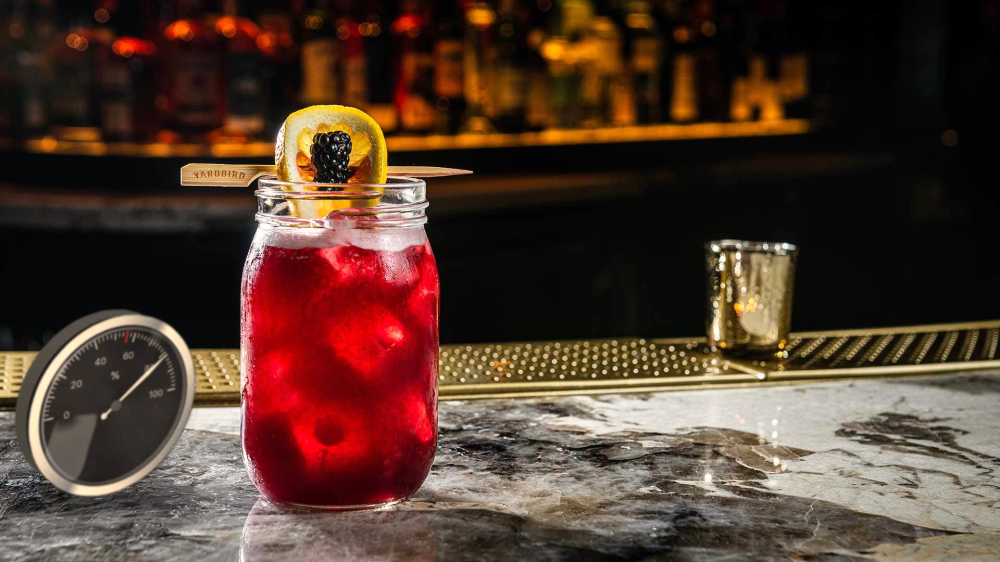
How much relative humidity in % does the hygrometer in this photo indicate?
80 %
